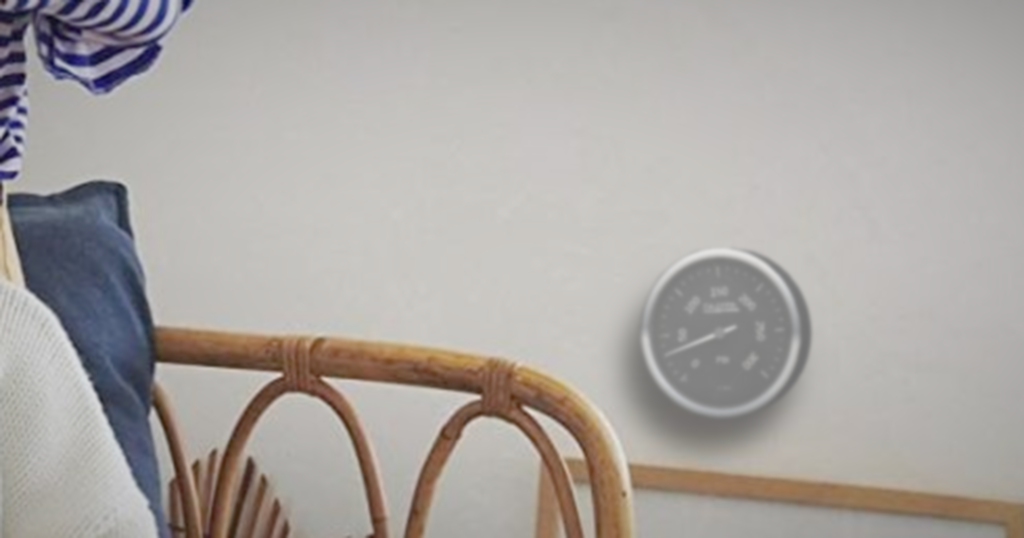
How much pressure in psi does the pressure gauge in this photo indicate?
30 psi
